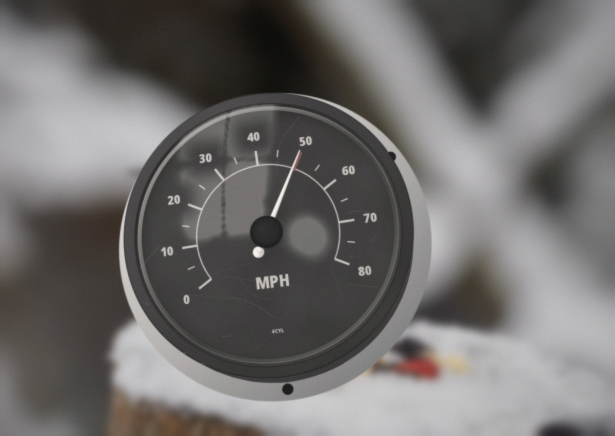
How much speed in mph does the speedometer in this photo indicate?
50 mph
